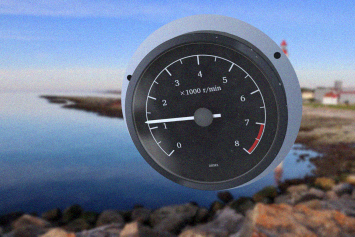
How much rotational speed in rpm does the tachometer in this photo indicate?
1250 rpm
